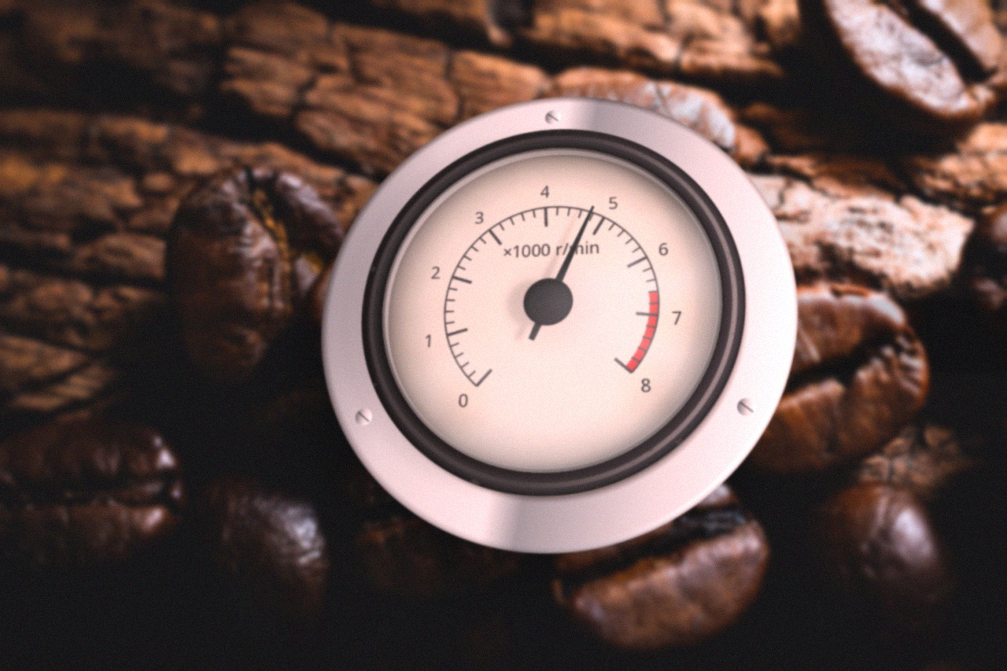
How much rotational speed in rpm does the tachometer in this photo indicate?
4800 rpm
